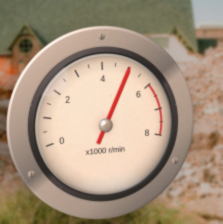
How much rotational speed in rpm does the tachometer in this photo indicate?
5000 rpm
